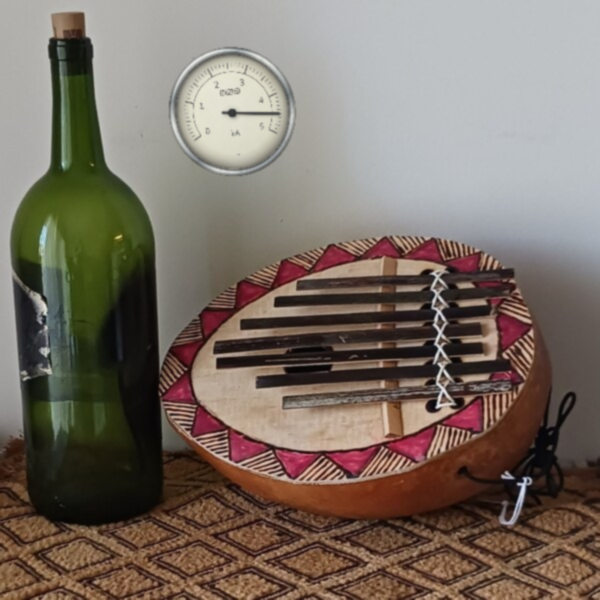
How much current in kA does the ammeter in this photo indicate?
4.5 kA
